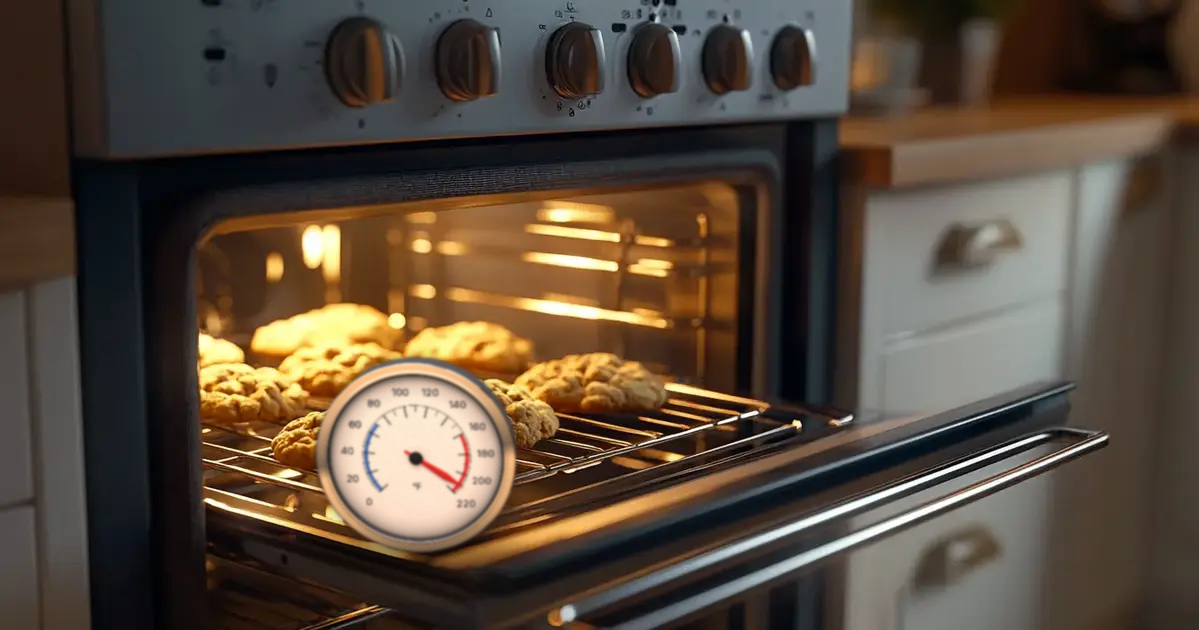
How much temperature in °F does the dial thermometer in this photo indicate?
210 °F
